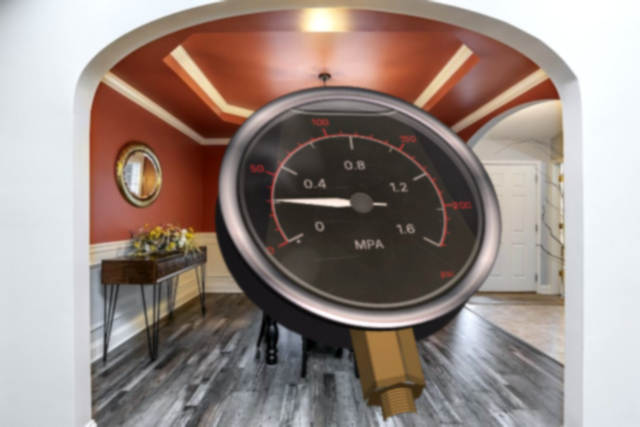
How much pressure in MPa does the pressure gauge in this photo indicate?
0.2 MPa
